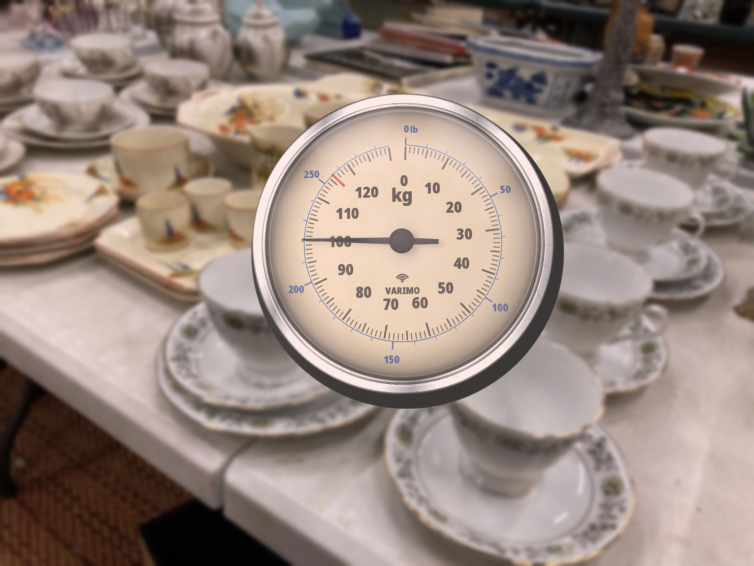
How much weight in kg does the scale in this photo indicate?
100 kg
